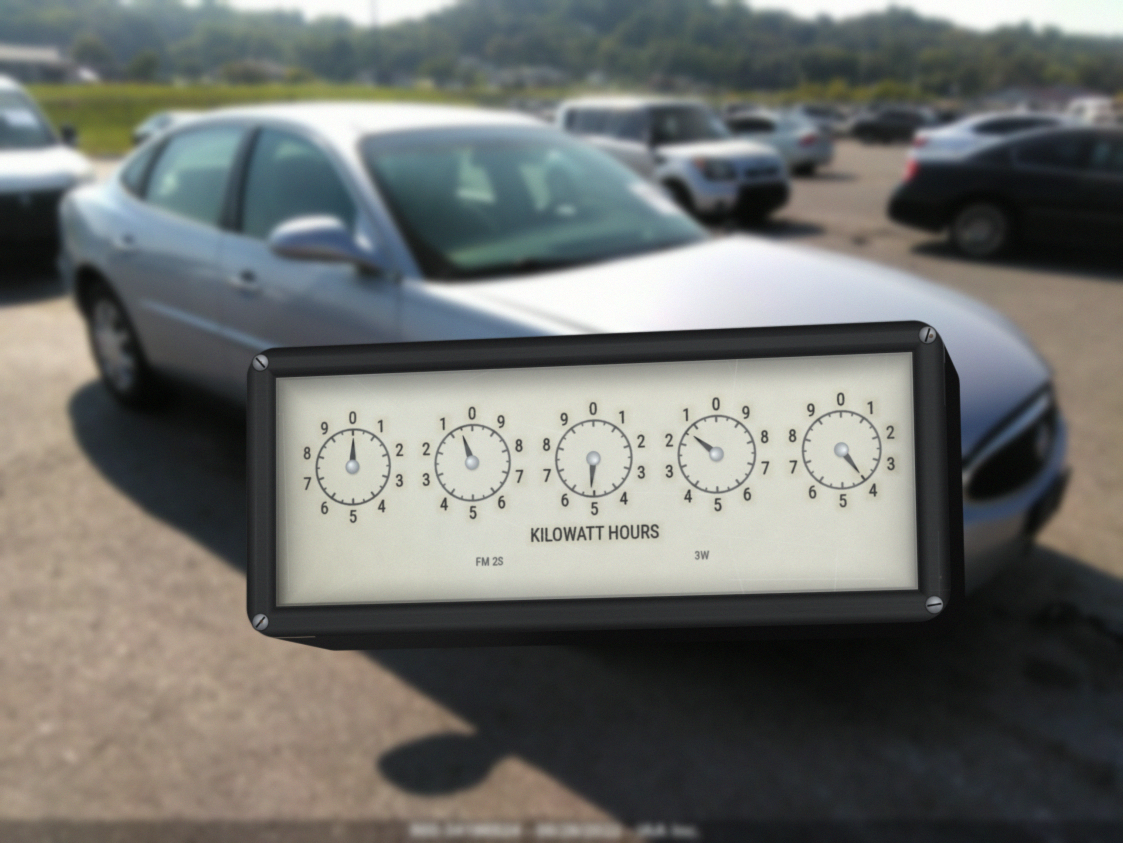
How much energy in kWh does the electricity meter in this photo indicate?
514 kWh
